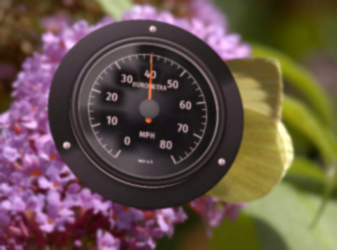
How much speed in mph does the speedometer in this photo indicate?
40 mph
